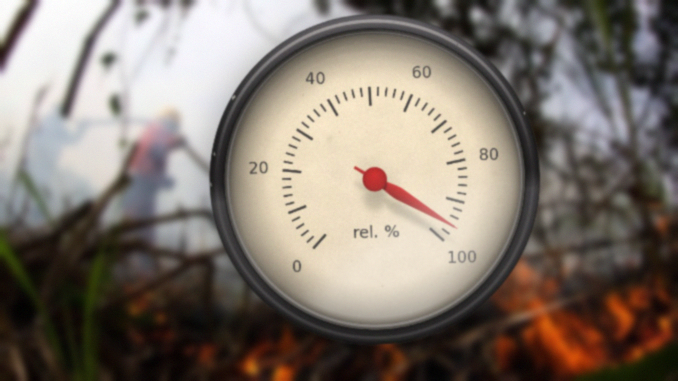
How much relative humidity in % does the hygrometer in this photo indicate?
96 %
